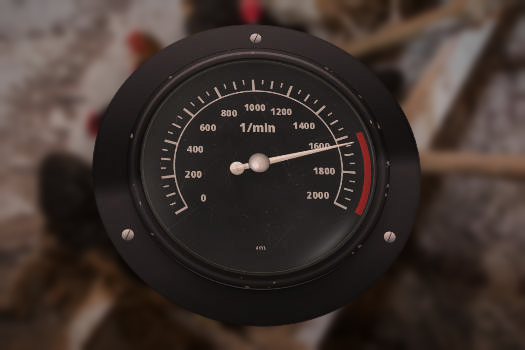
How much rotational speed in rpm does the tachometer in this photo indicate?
1650 rpm
